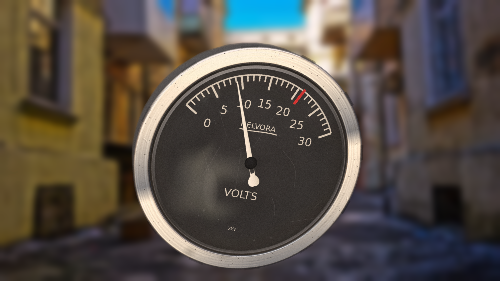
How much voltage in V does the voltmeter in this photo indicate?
9 V
